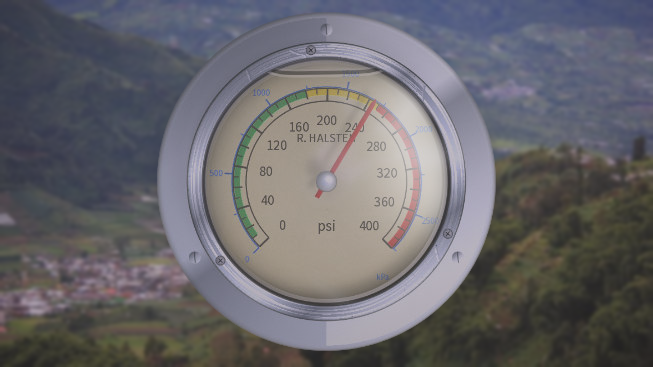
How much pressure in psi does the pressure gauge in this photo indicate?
245 psi
